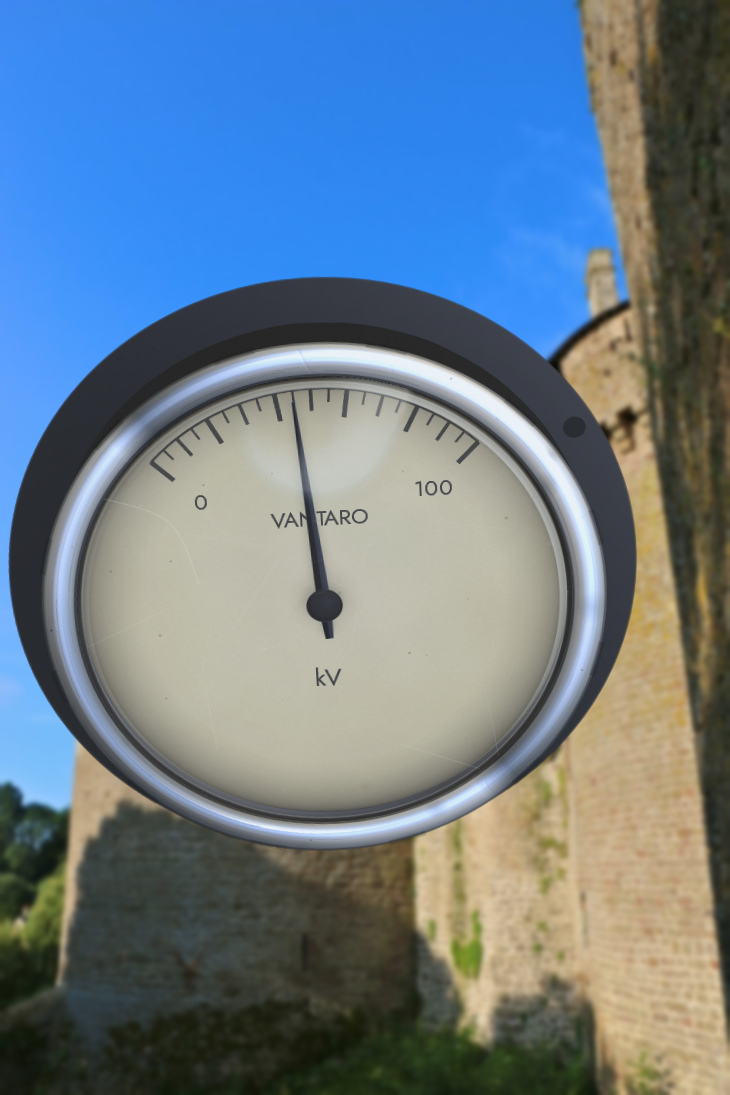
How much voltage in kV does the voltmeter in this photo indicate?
45 kV
